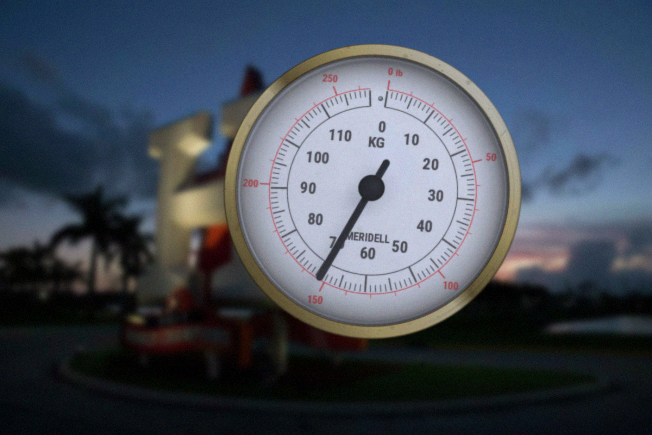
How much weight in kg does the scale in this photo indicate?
69 kg
